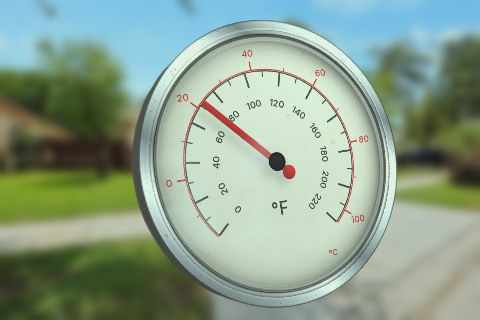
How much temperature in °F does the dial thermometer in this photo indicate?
70 °F
